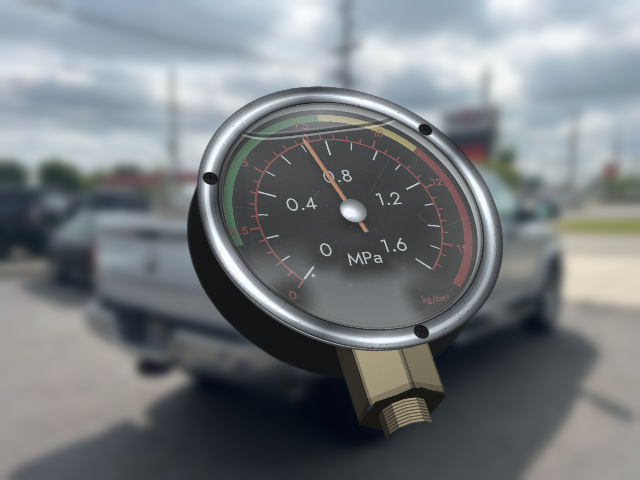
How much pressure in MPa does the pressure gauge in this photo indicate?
0.7 MPa
